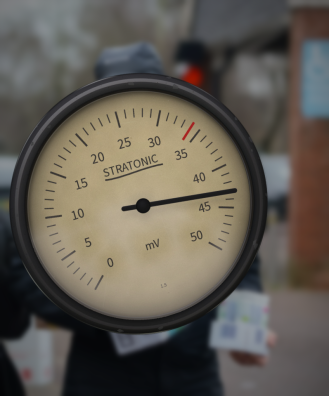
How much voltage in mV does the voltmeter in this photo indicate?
43 mV
